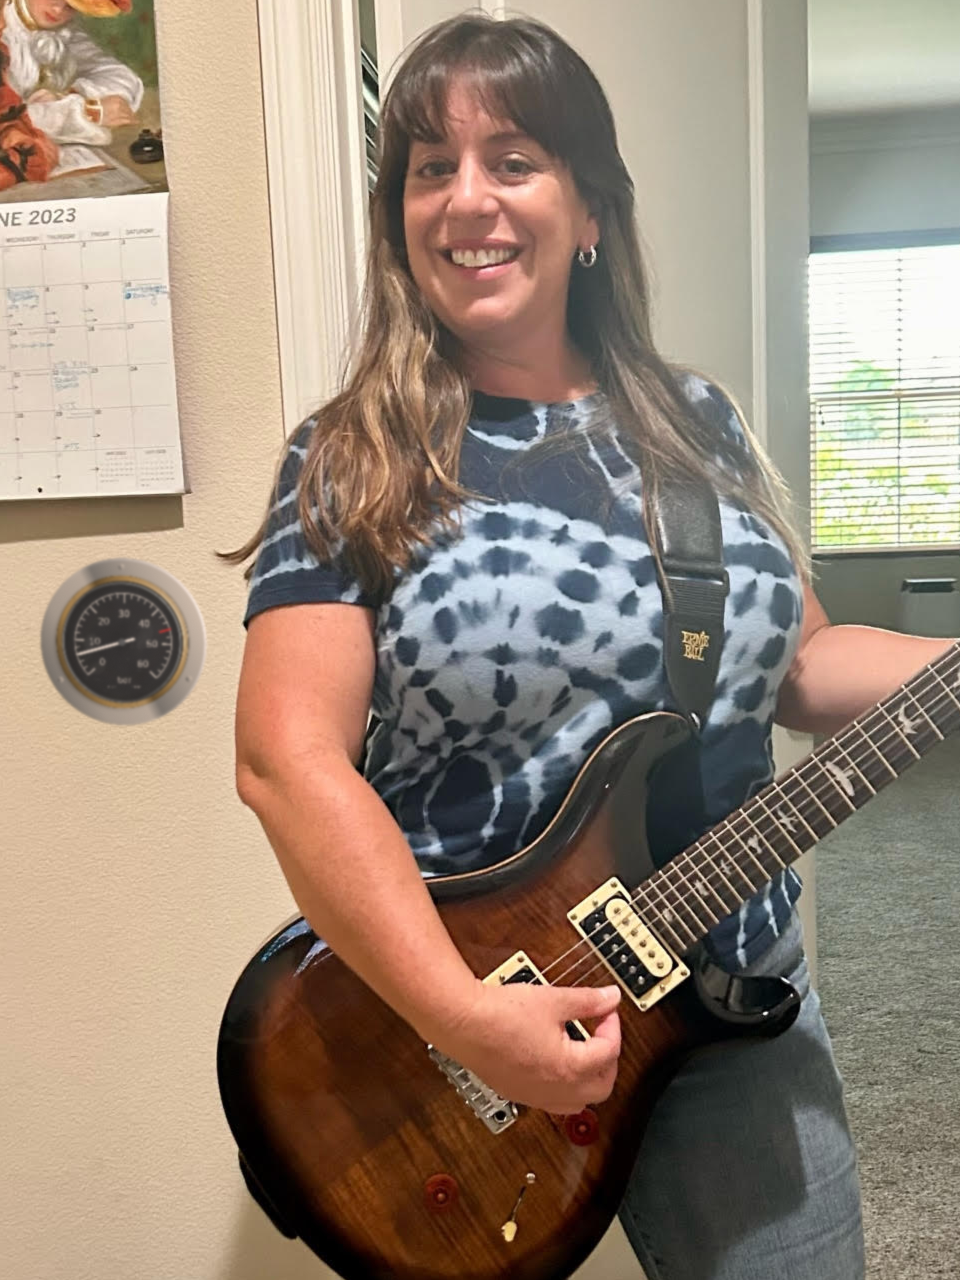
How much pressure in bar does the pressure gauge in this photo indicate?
6 bar
